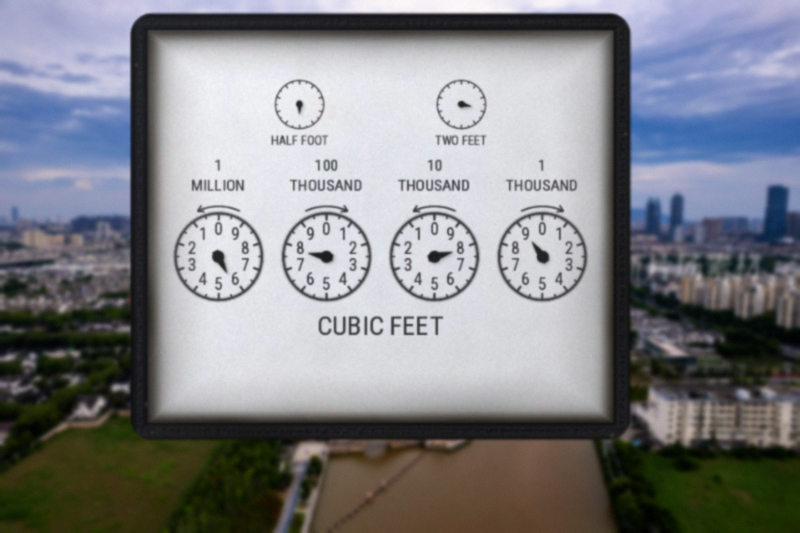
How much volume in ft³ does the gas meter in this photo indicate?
577900 ft³
